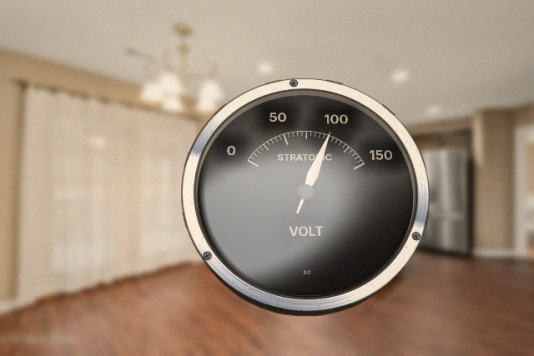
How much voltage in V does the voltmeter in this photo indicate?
100 V
